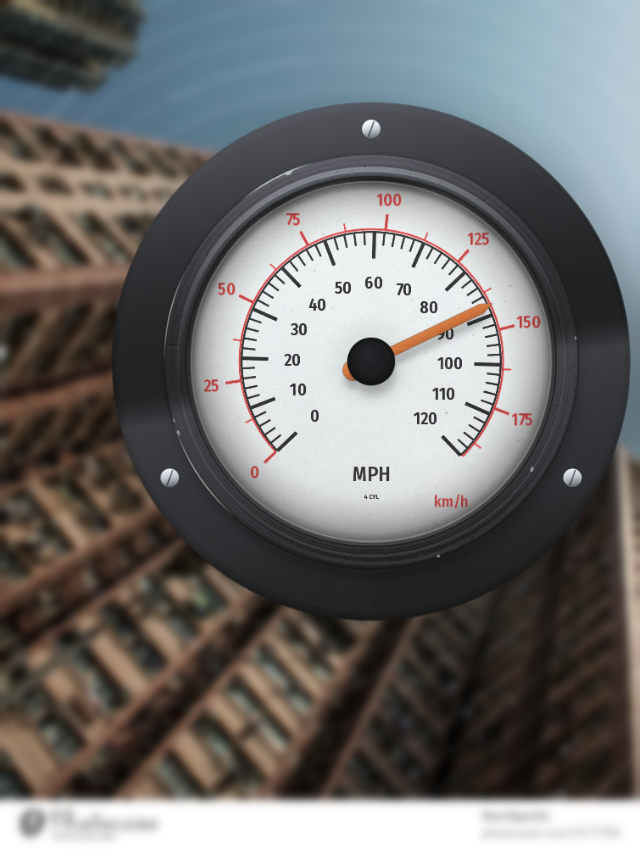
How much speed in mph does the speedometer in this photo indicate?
88 mph
